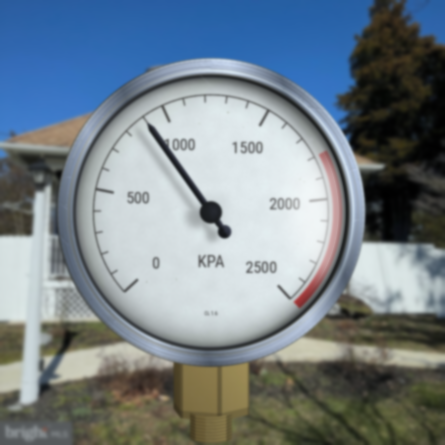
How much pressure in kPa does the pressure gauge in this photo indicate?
900 kPa
